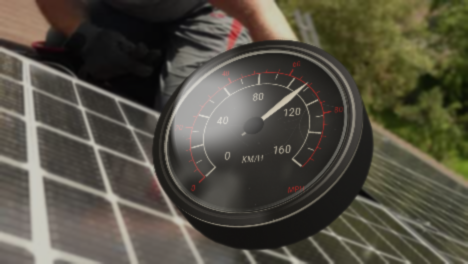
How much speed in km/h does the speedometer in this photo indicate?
110 km/h
